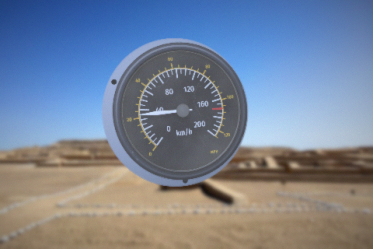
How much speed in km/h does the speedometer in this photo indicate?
35 km/h
